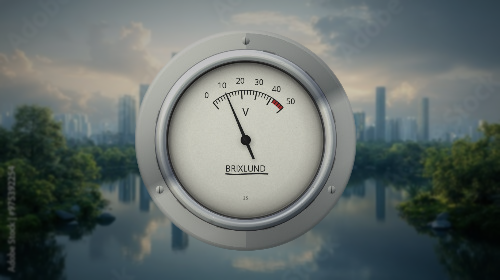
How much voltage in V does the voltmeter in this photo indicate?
10 V
